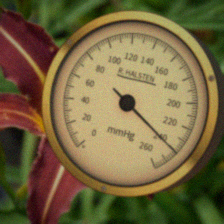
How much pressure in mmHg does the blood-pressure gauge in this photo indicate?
240 mmHg
